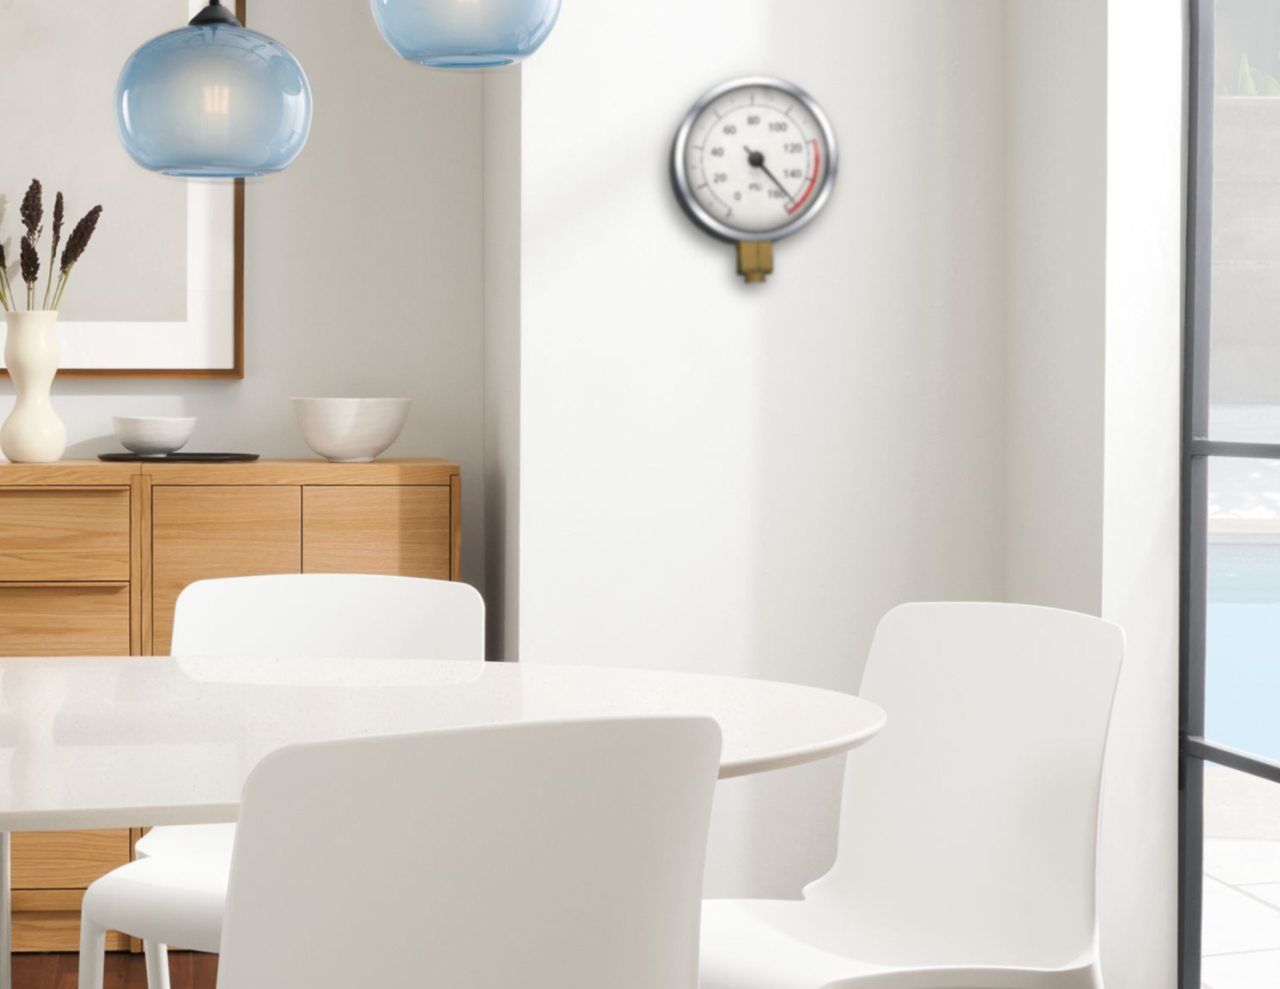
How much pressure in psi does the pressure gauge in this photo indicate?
155 psi
